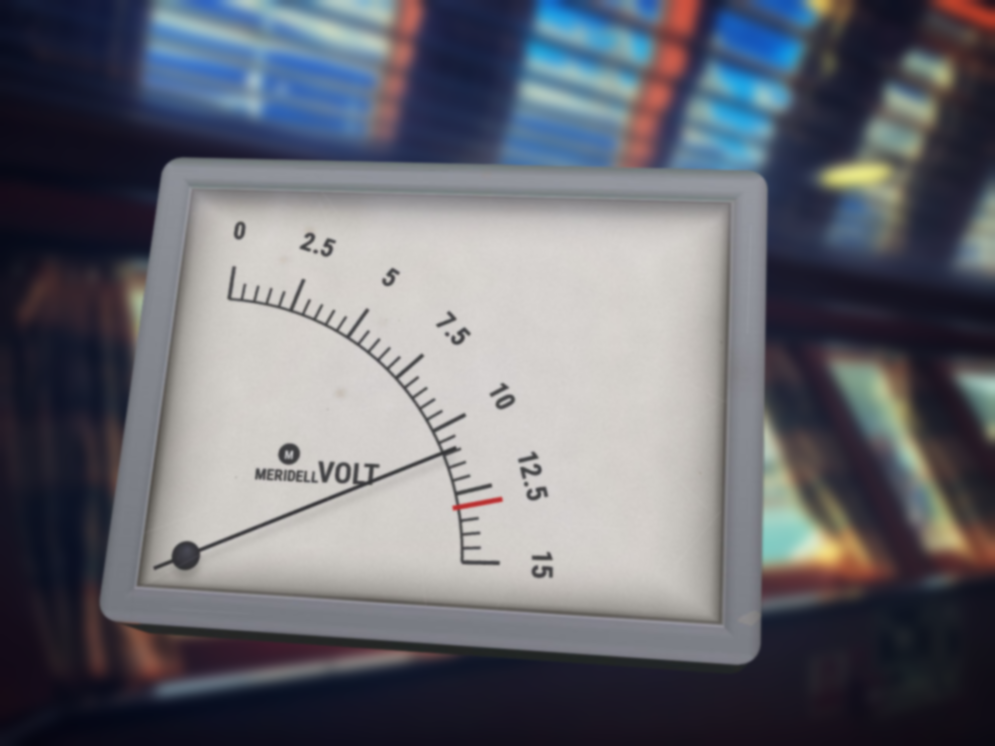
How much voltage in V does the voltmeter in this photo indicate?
11 V
